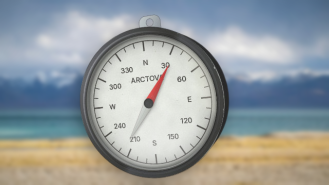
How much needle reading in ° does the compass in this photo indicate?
35 °
